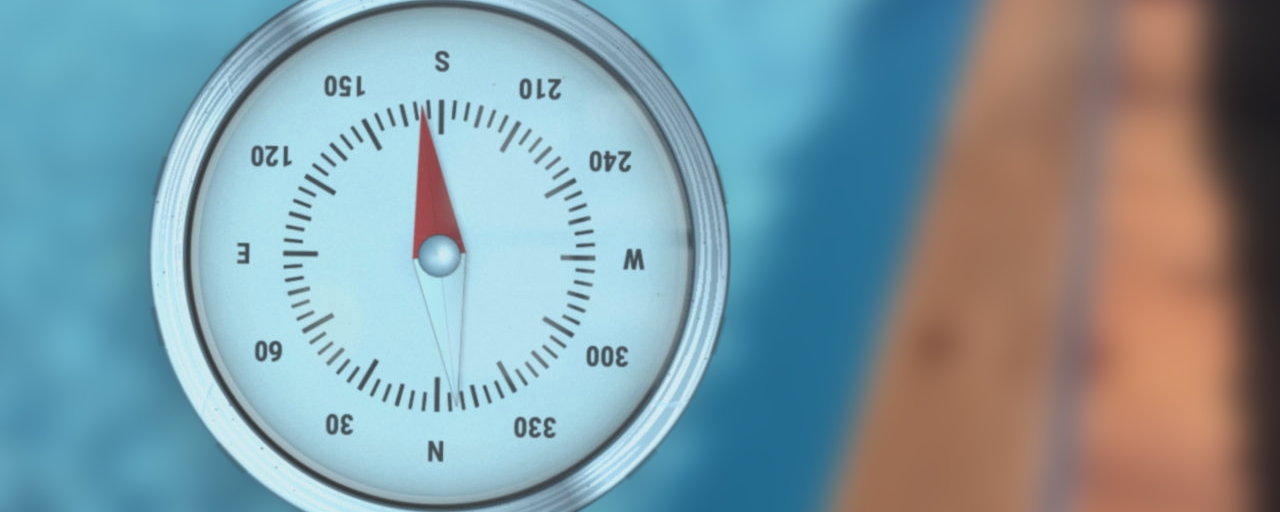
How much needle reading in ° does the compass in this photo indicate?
172.5 °
